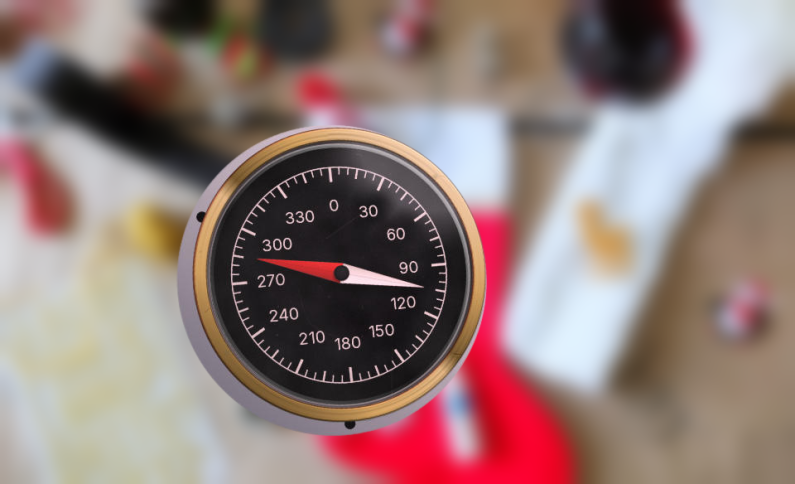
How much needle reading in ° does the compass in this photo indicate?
285 °
